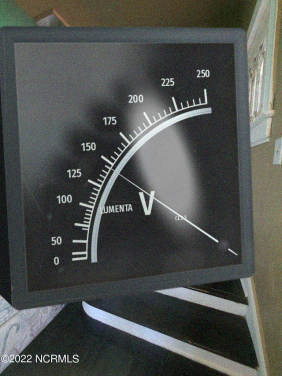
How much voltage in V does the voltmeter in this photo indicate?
145 V
